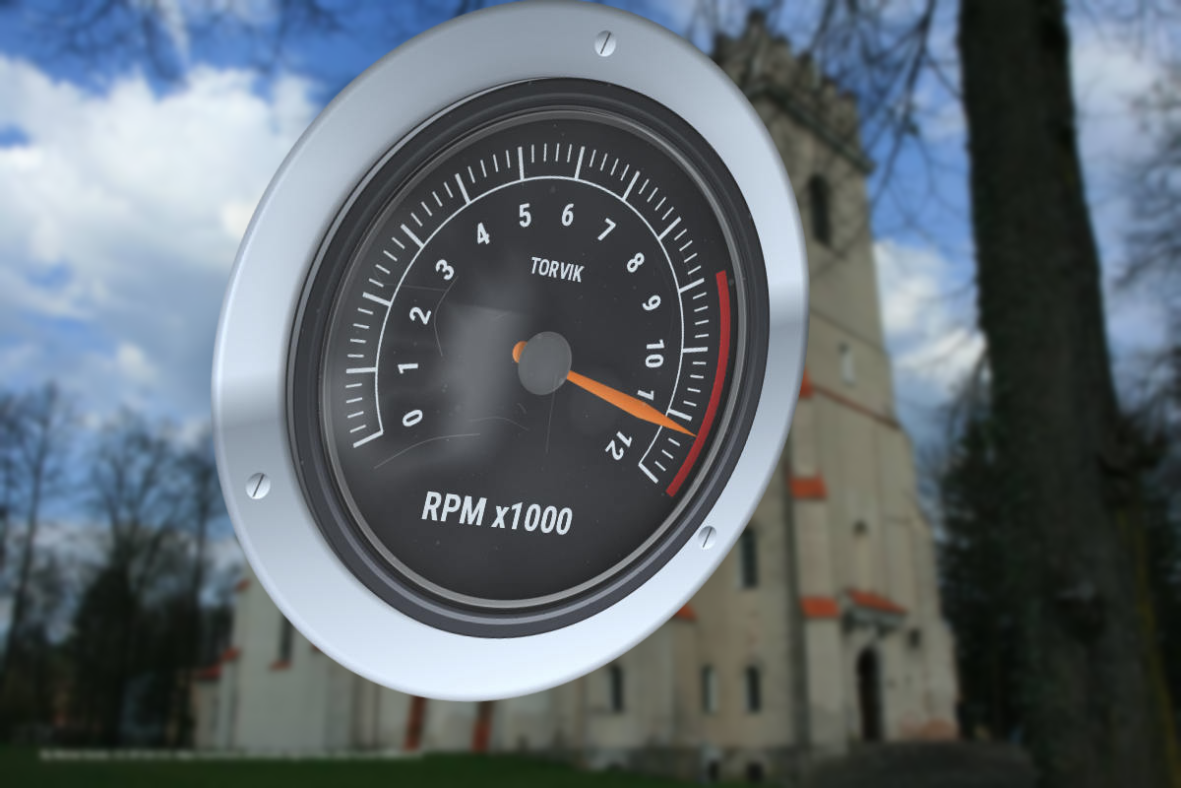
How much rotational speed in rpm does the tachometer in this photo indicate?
11200 rpm
